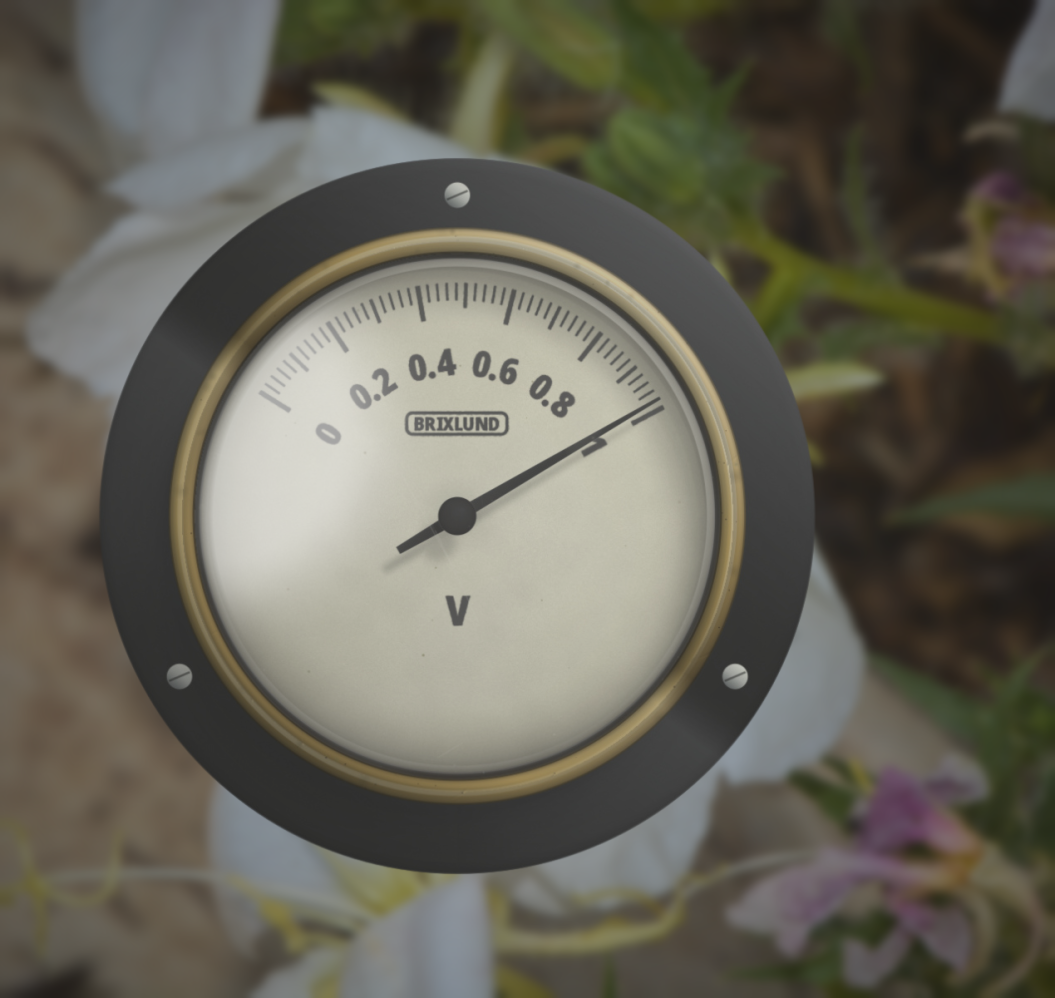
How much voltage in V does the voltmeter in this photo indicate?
0.98 V
